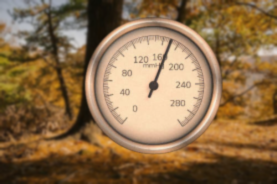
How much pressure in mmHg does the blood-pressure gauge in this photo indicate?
170 mmHg
